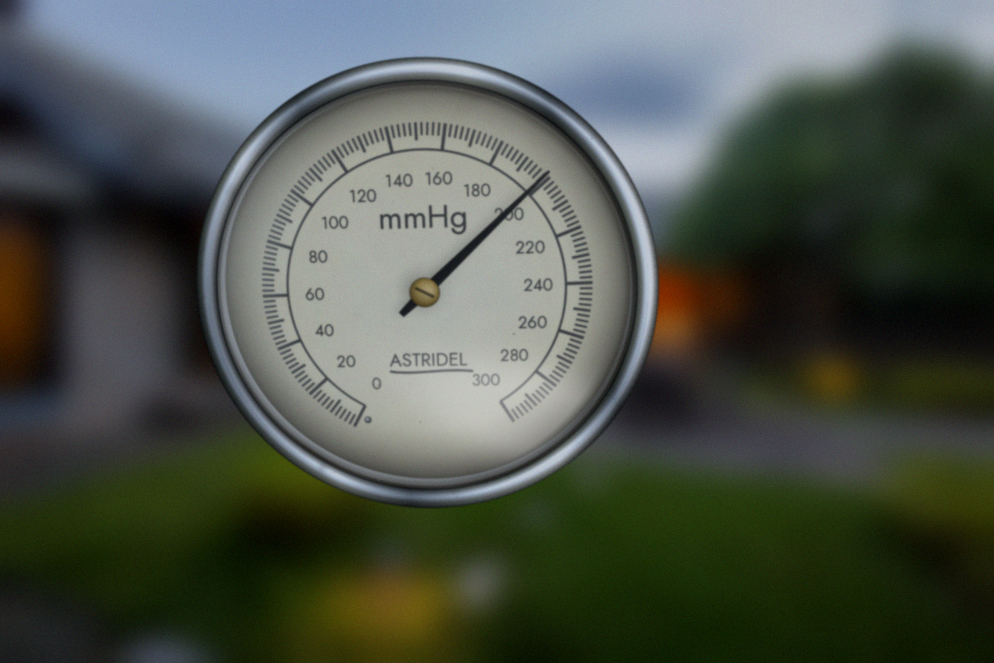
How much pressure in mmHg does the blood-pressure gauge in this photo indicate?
198 mmHg
